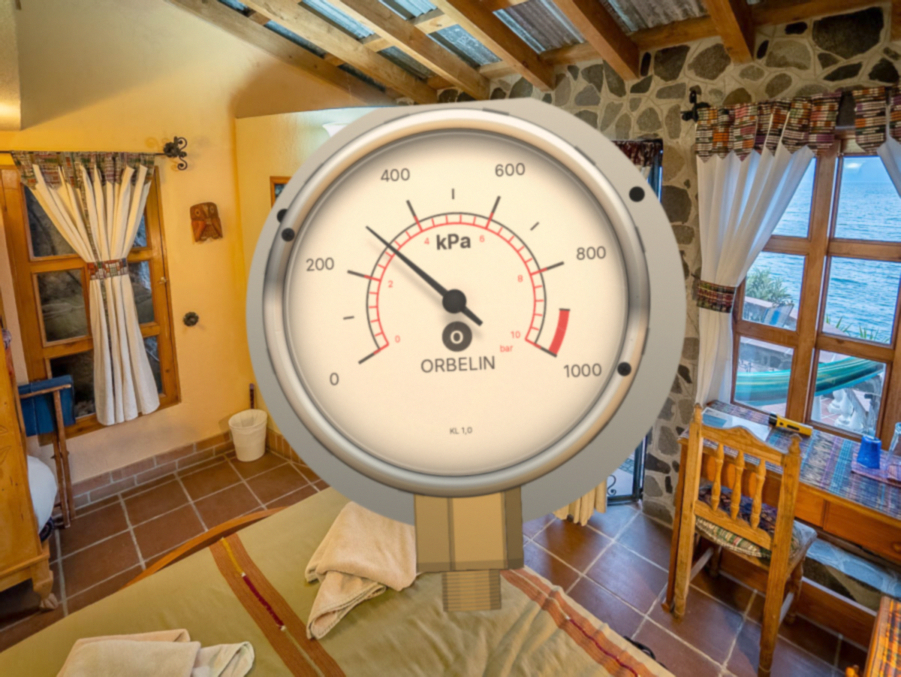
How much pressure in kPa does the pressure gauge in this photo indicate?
300 kPa
